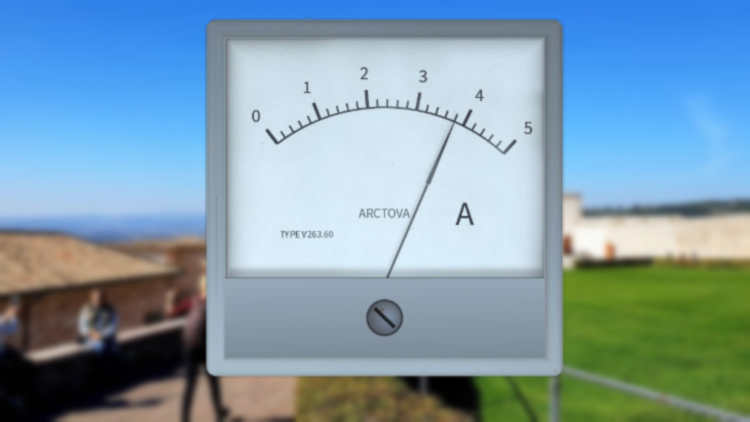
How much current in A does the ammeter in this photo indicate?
3.8 A
